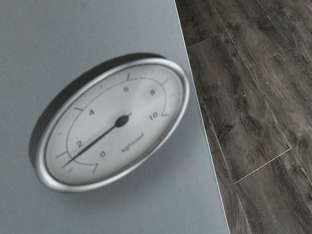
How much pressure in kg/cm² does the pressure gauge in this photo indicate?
1.5 kg/cm²
